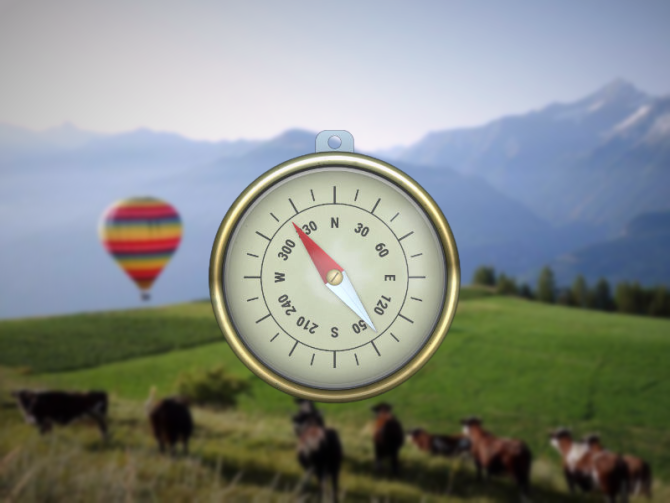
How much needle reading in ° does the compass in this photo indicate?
322.5 °
